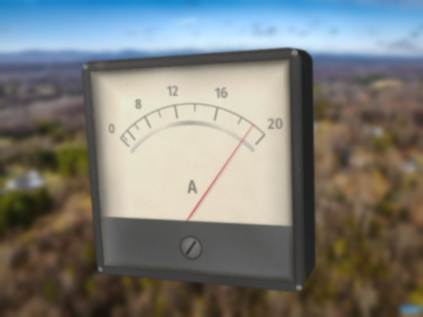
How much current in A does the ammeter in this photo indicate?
19 A
